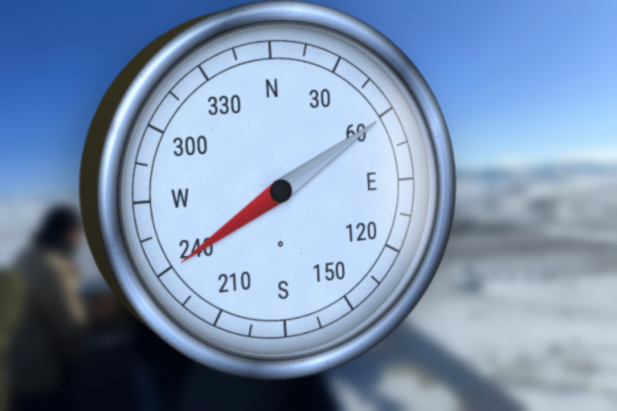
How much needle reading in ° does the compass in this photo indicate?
240 °
